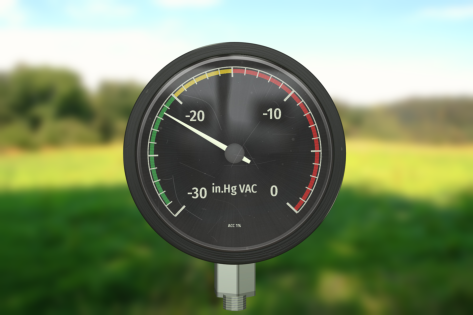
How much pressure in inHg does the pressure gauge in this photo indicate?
-21.5 inHg
